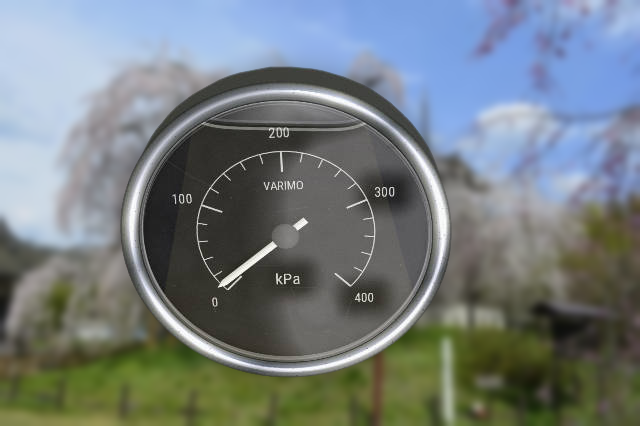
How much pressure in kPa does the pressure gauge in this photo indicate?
10 kPa
